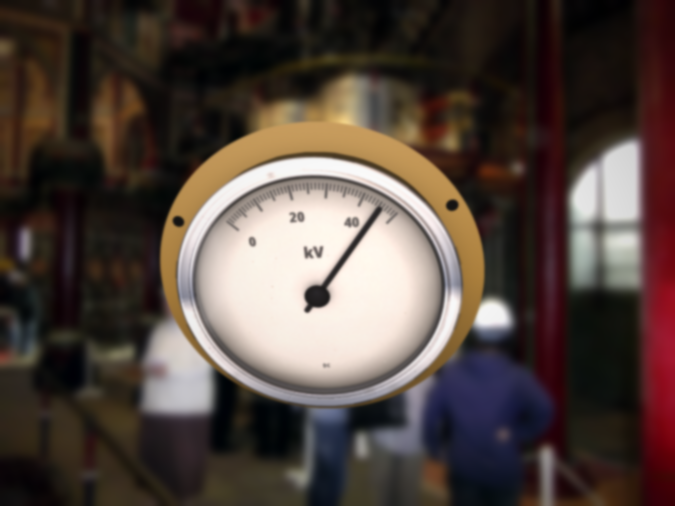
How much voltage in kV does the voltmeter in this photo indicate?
45 kV
